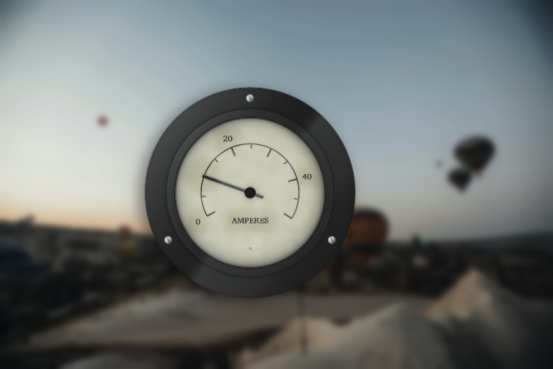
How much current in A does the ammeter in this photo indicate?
10 A
